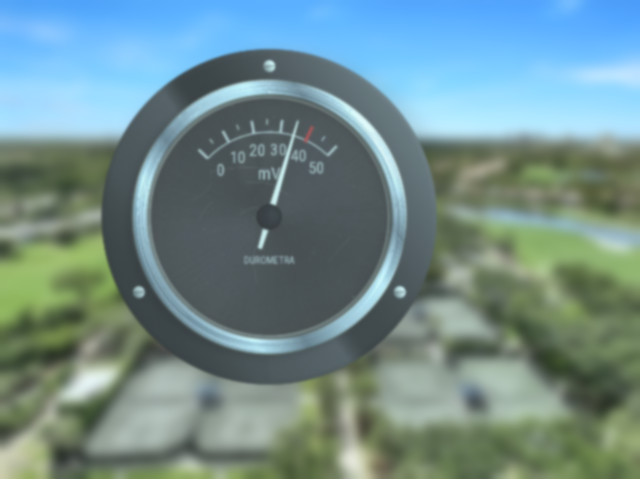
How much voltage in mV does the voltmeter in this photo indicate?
35 mV
